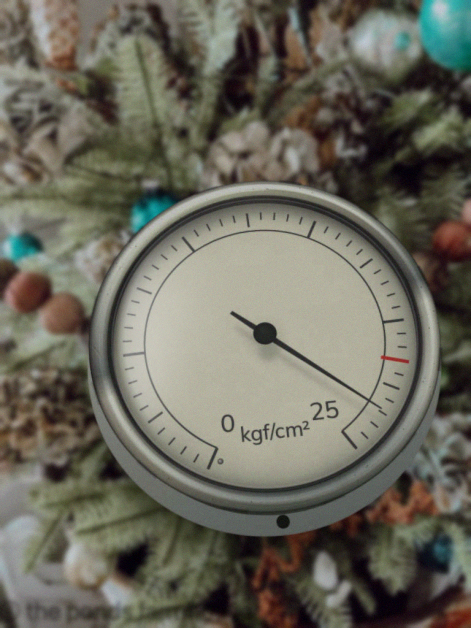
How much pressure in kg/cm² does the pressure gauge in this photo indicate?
23.5 kg/cm²
